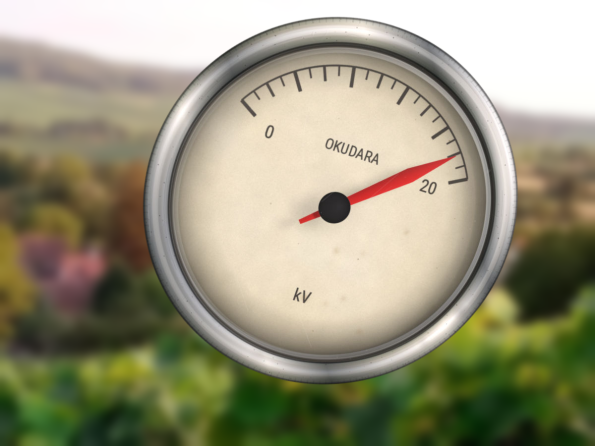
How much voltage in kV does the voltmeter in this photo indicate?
18 kV
